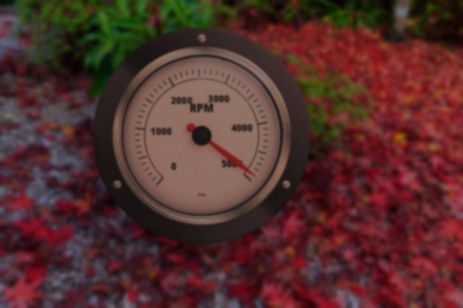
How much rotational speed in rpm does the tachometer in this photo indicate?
4900 rpm
